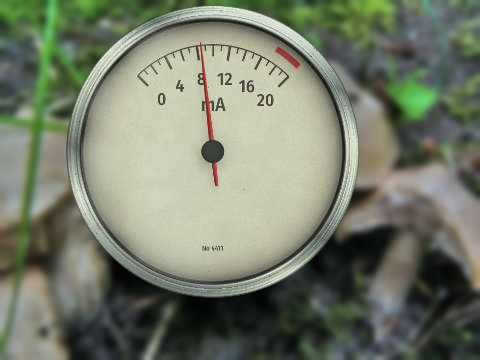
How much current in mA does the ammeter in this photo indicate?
8.5 mA
